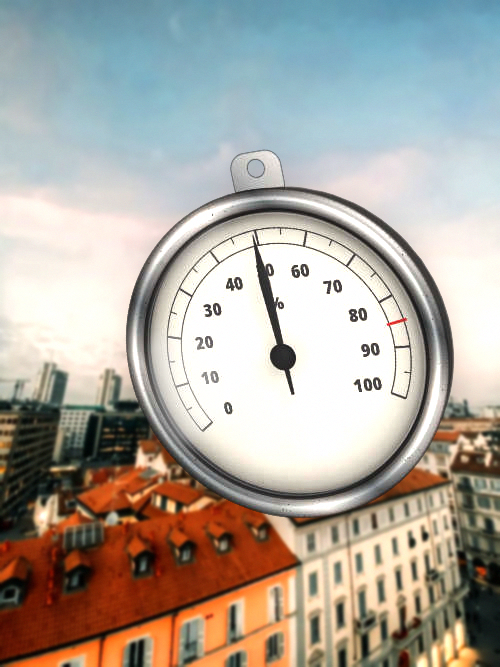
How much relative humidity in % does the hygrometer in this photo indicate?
50 %
